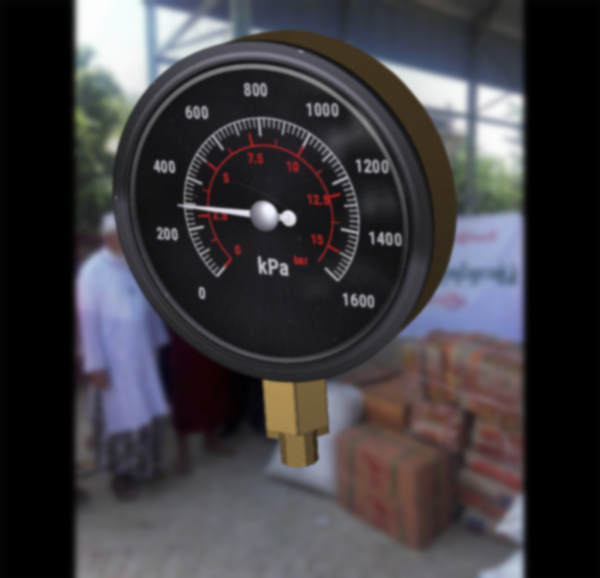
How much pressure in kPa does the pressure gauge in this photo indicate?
300 kPa
